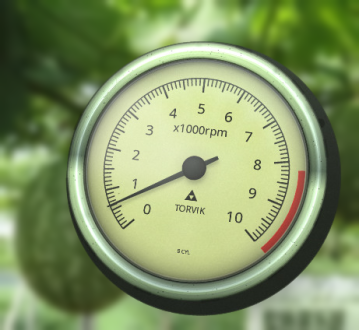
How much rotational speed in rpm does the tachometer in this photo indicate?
600 rpm
